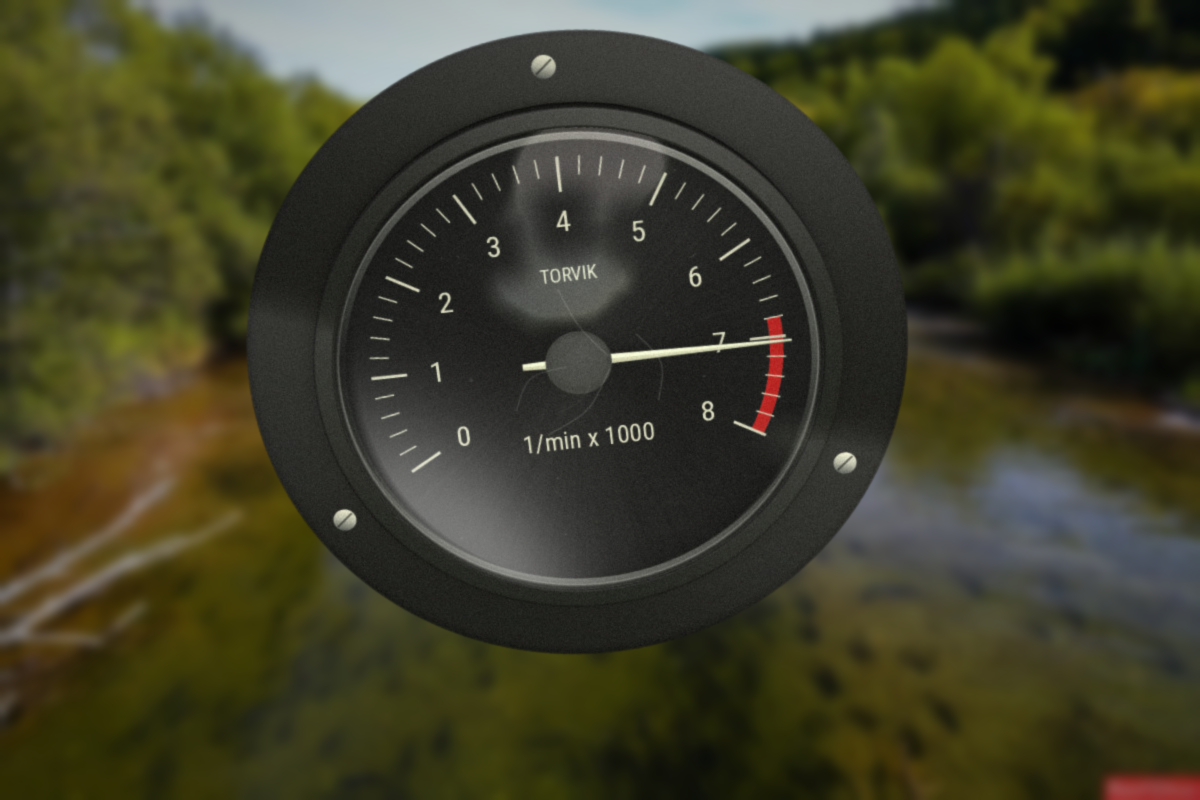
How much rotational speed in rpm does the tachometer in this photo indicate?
7000 rpm
